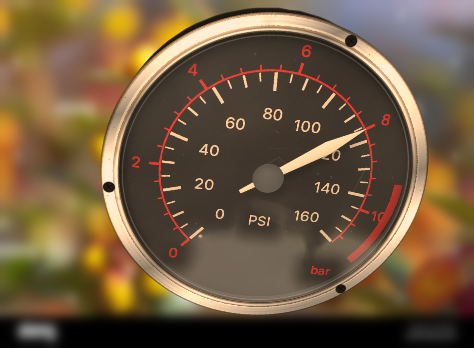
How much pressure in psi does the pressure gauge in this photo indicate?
115 psi
